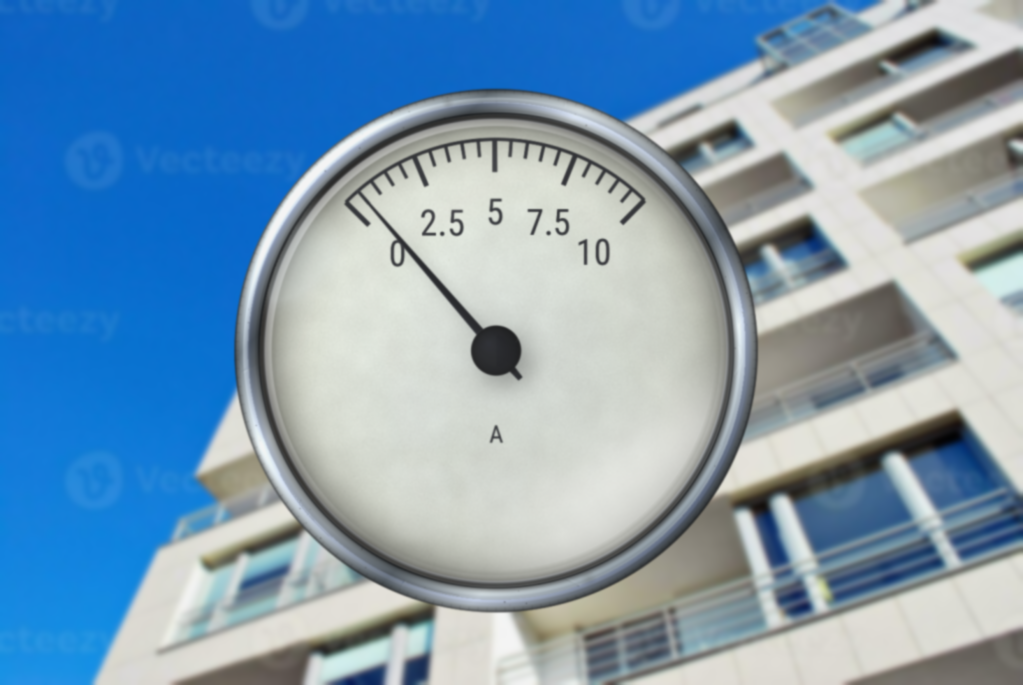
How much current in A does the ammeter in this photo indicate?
0.5 A
